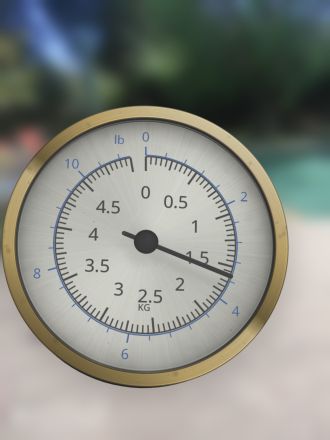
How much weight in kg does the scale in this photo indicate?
1.6 kg
